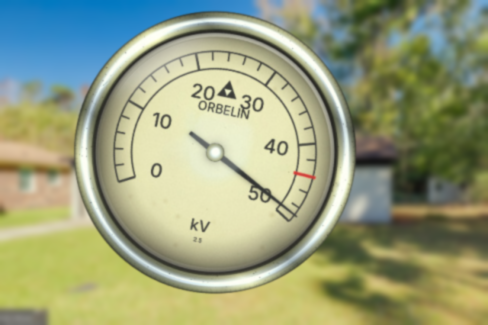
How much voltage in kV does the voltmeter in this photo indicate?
49 kV
